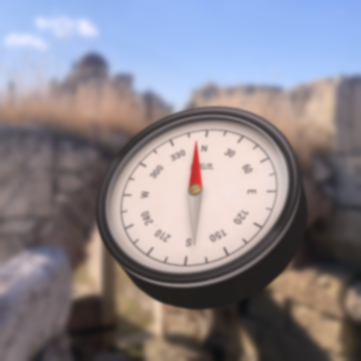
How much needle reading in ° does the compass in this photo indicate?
352.5 °
